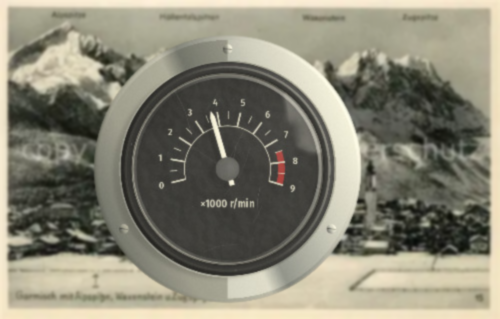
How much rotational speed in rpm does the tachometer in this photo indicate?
3750 rpm
